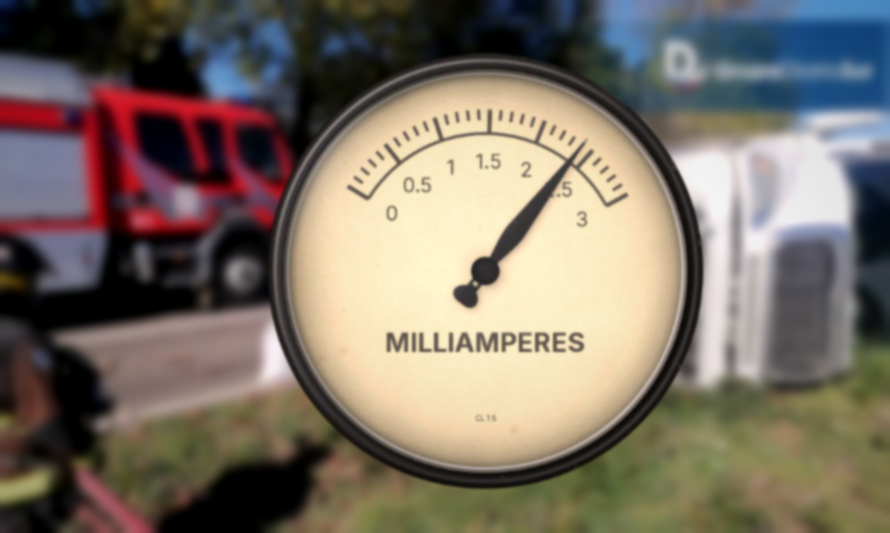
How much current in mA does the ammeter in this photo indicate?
2.4 mA
